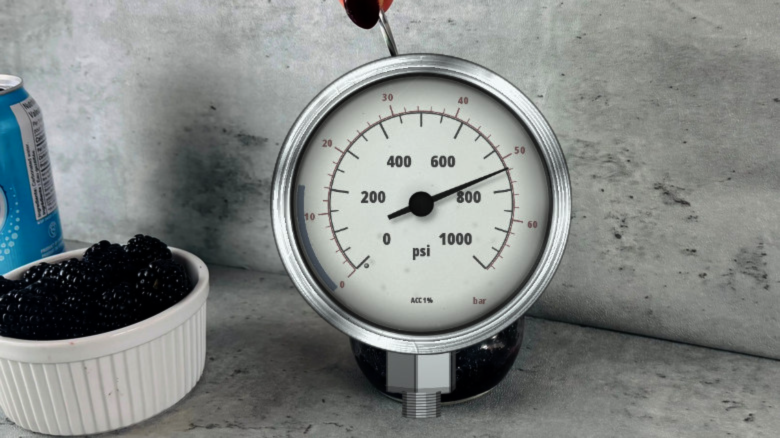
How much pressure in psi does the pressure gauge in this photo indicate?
750 psi
